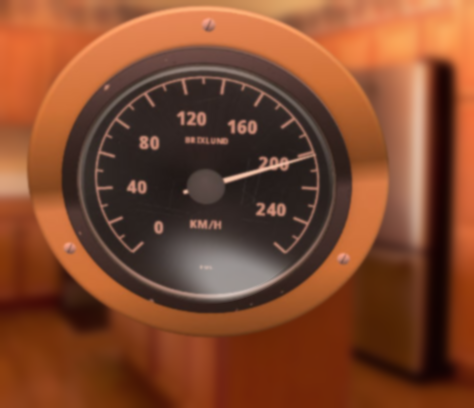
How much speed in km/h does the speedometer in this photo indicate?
200 km/h
